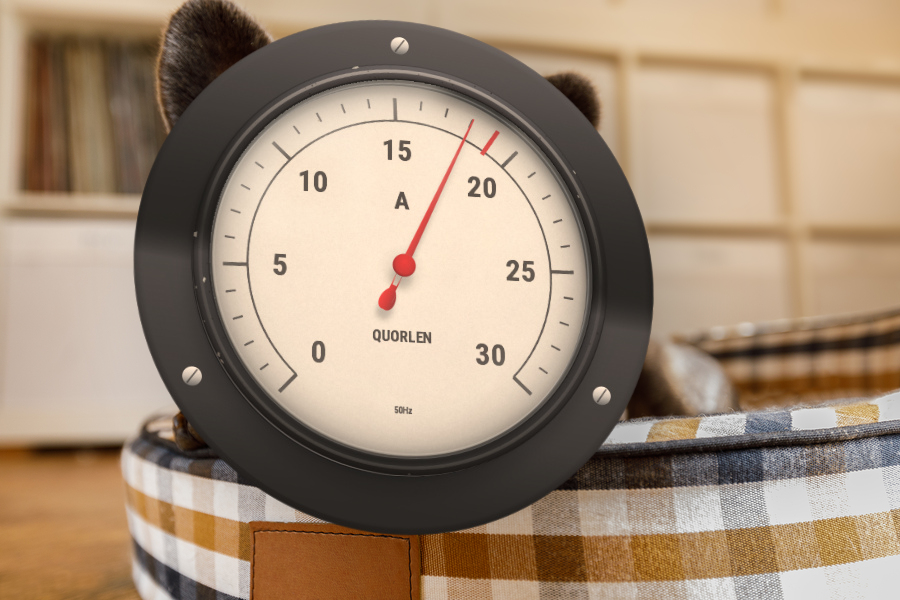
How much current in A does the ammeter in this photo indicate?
18 A
